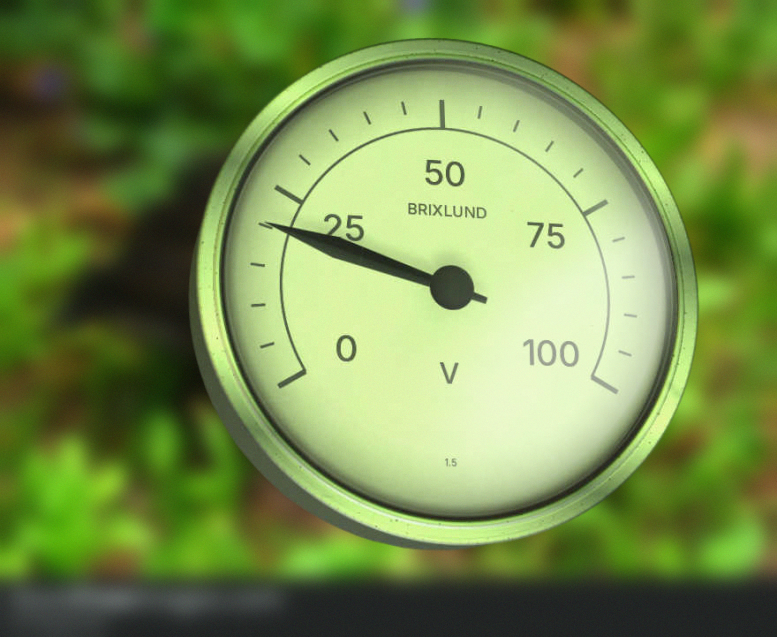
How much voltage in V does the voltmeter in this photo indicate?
20 V
